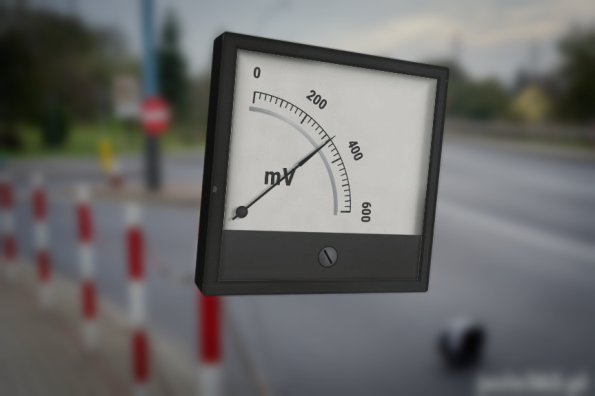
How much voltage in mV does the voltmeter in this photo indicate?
320 mV
